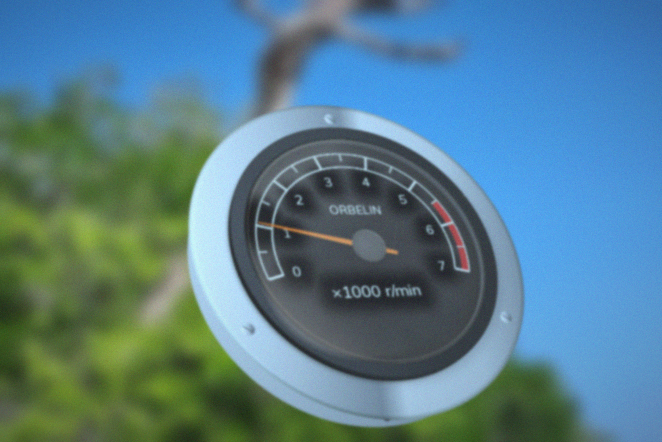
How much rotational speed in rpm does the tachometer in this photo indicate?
1000 rpm
